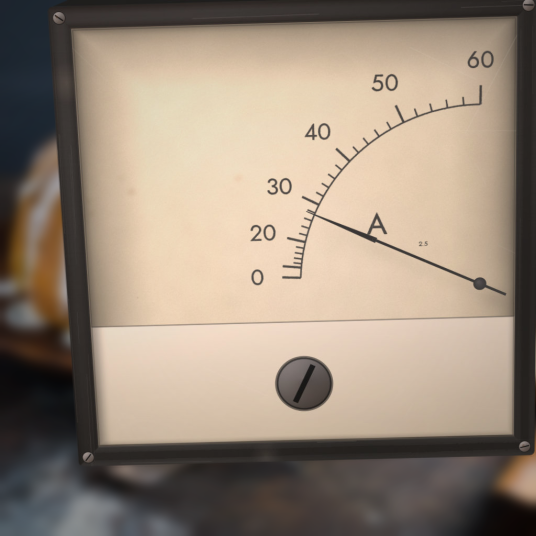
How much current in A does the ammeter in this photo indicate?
28 A
